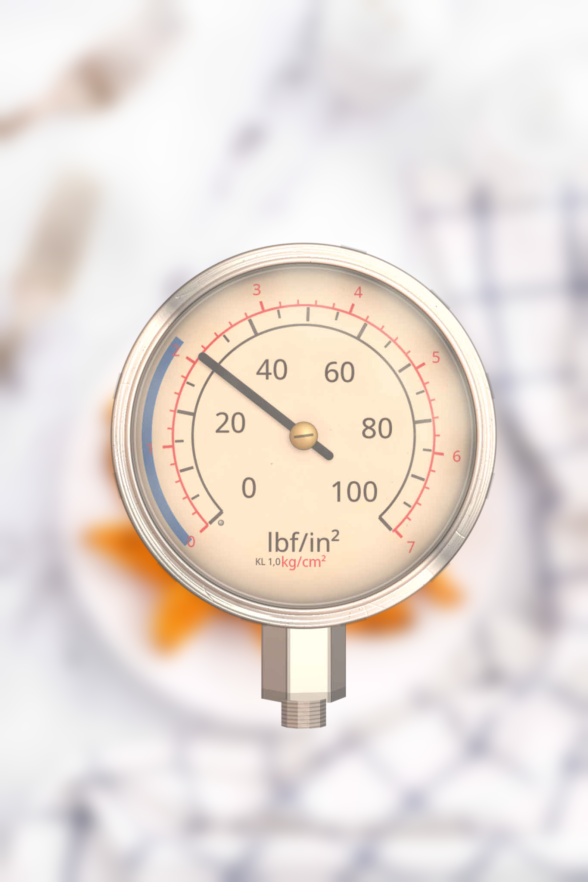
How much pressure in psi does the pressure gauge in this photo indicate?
30 psi
